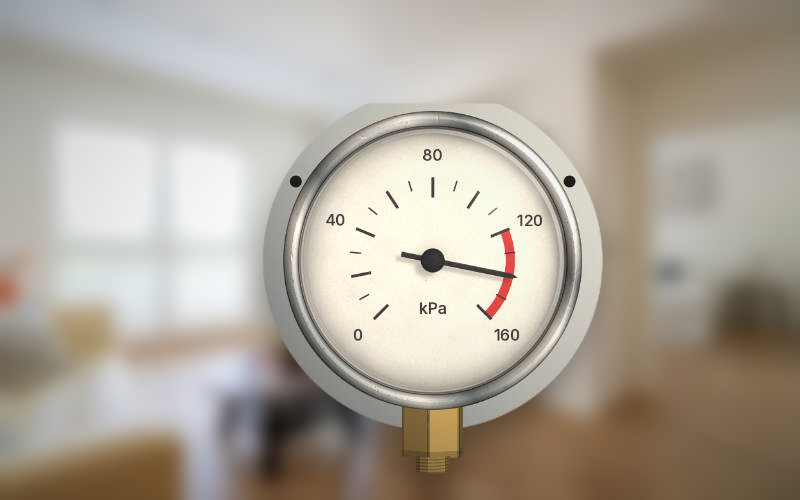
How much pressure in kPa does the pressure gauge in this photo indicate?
140 kPa
